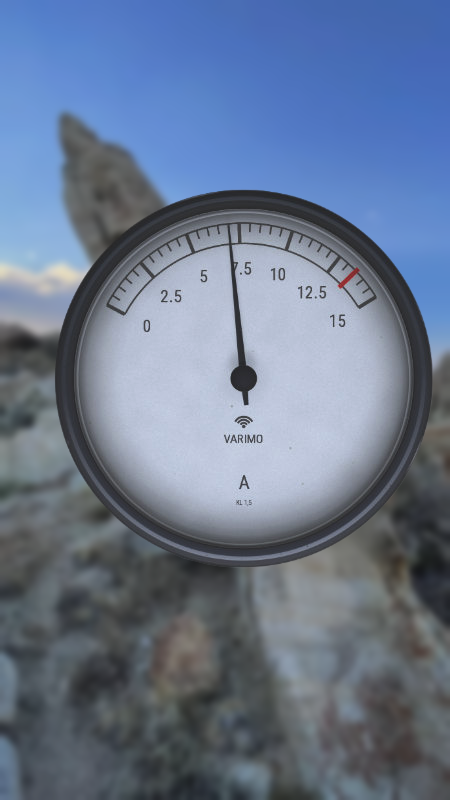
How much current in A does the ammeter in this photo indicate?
7 A
